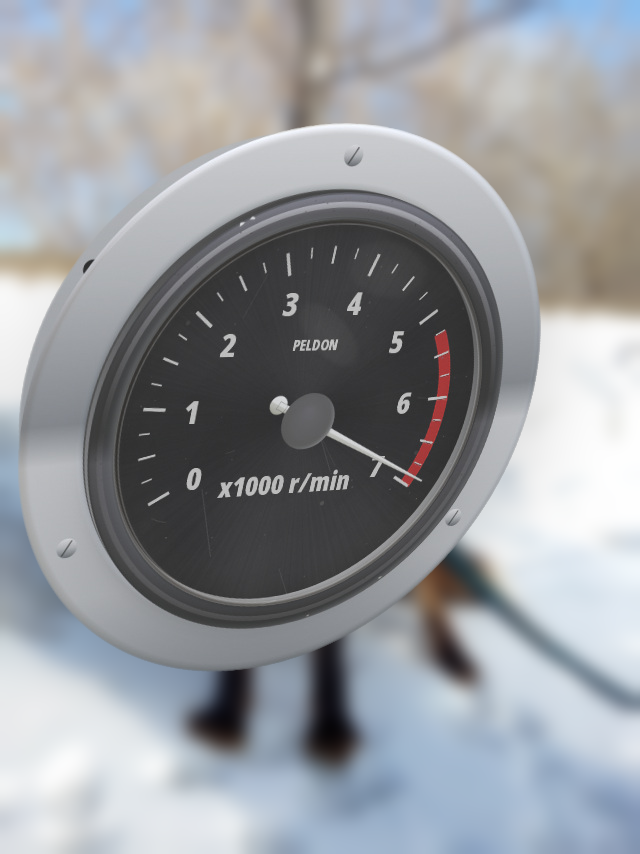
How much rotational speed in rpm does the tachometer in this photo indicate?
6875 rpm
